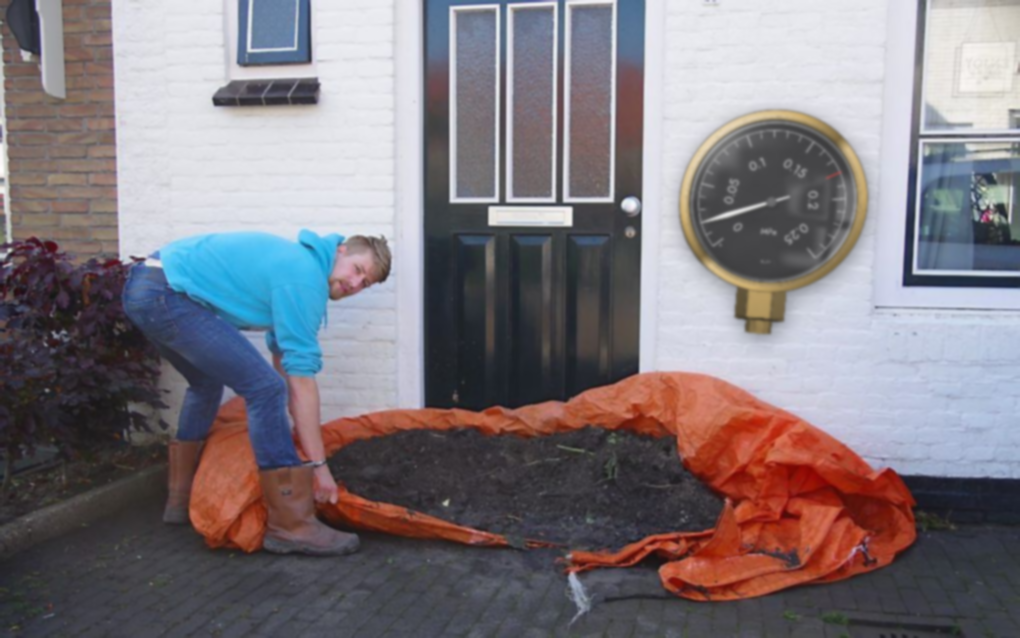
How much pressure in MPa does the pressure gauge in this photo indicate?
0.02 MPa
